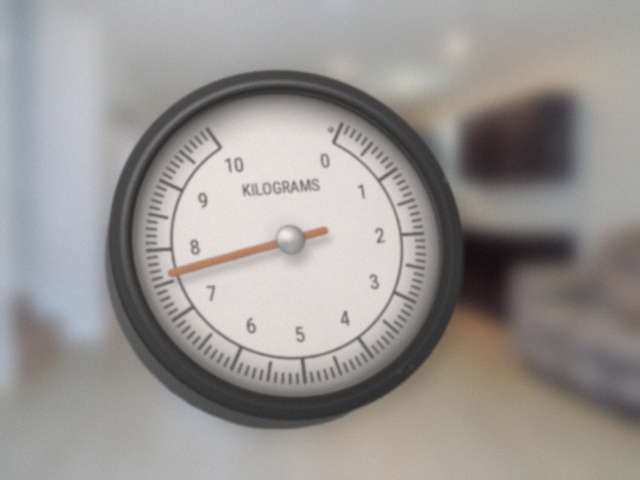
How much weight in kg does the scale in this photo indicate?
7.6 kg
